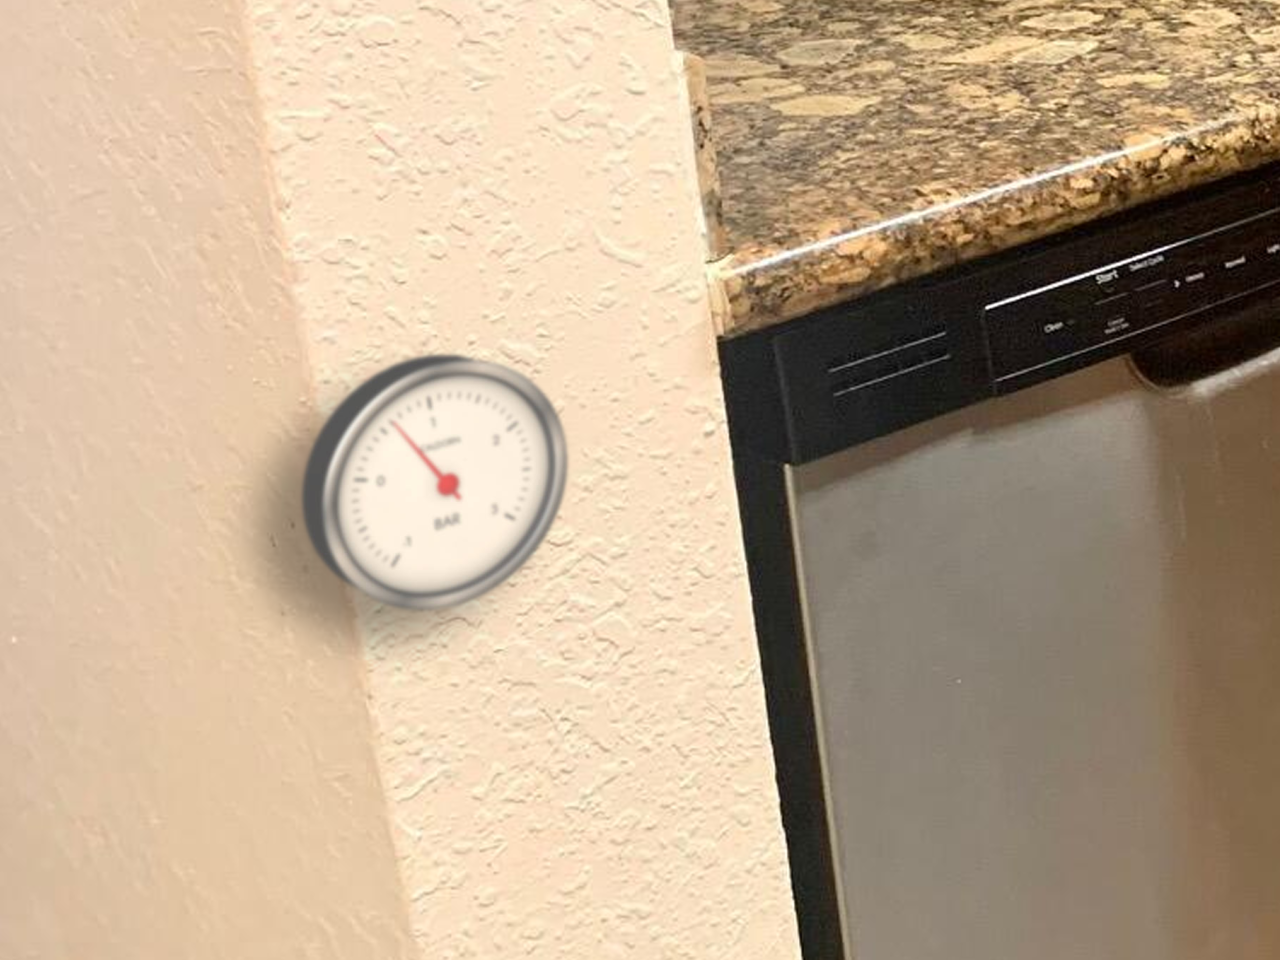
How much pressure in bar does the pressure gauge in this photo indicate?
0.6 bar
